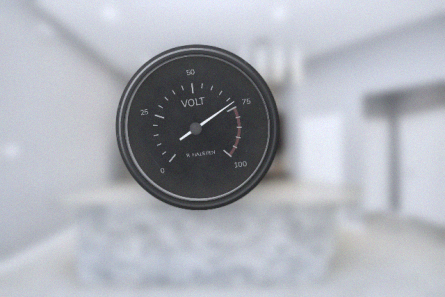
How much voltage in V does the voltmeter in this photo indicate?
72.5 V
